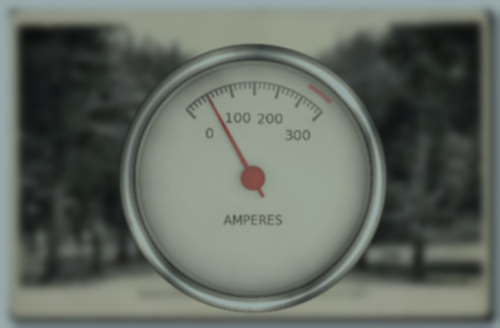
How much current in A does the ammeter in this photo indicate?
50 A
